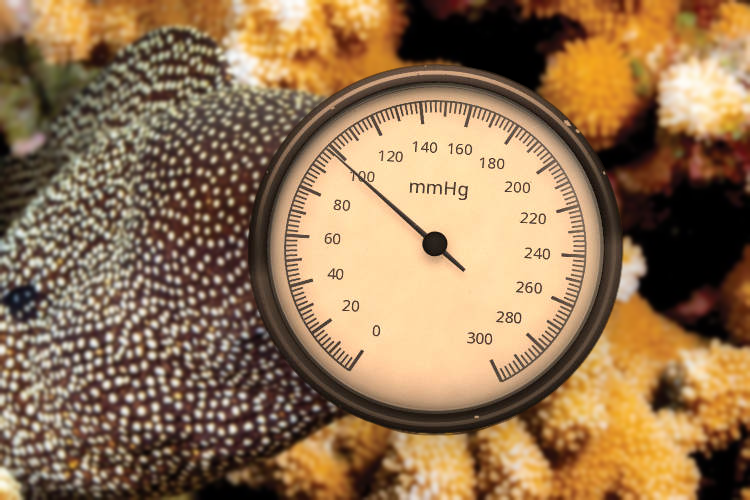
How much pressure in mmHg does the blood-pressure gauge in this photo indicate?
98 mmHg
